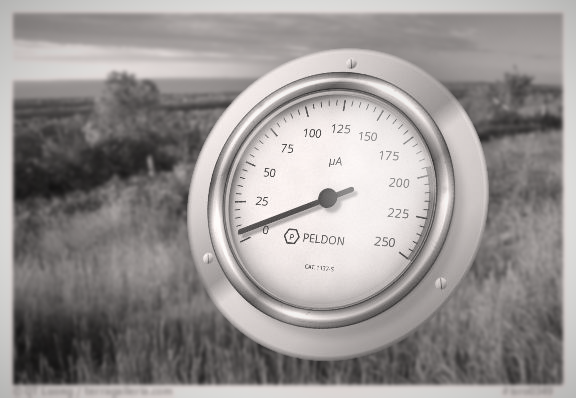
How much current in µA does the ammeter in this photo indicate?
5 µA
